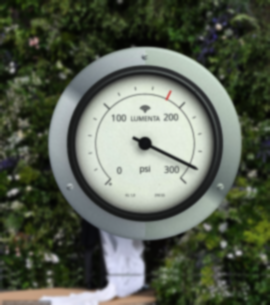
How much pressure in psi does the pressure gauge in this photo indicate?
280 psi
